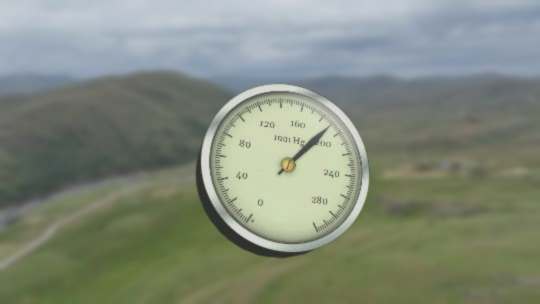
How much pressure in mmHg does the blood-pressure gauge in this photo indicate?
190 mmHg
